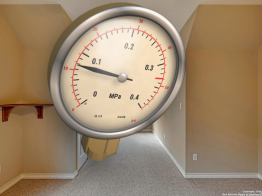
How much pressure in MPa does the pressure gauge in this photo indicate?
0.08 MPa
